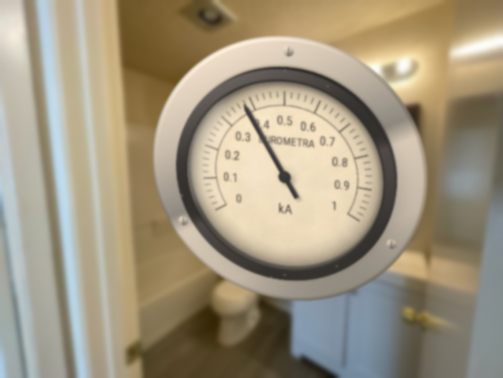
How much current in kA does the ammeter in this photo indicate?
0.38 kA
